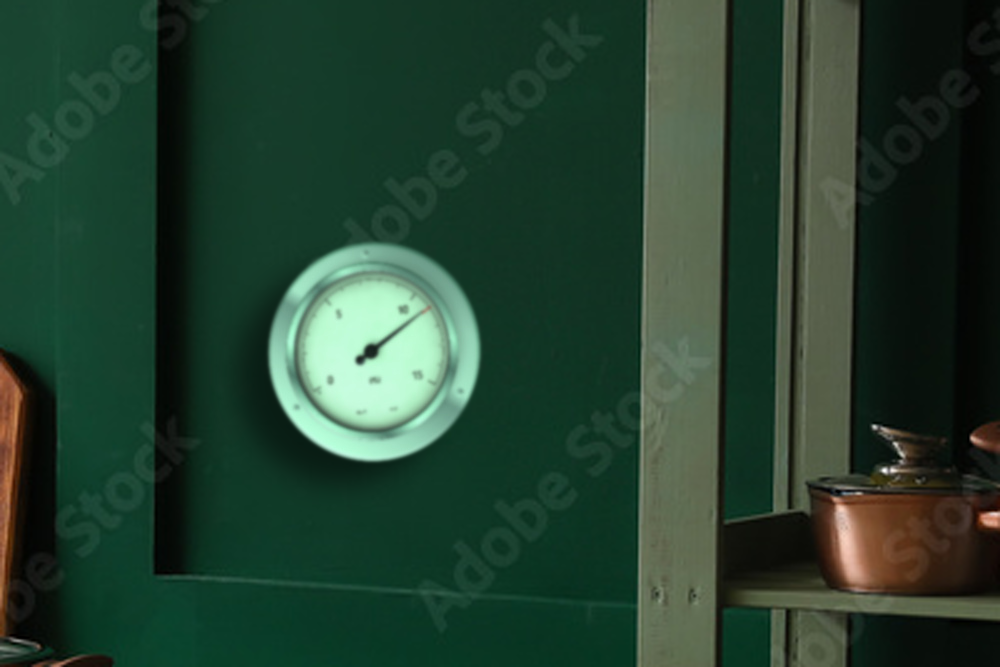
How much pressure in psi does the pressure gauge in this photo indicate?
11 psi
